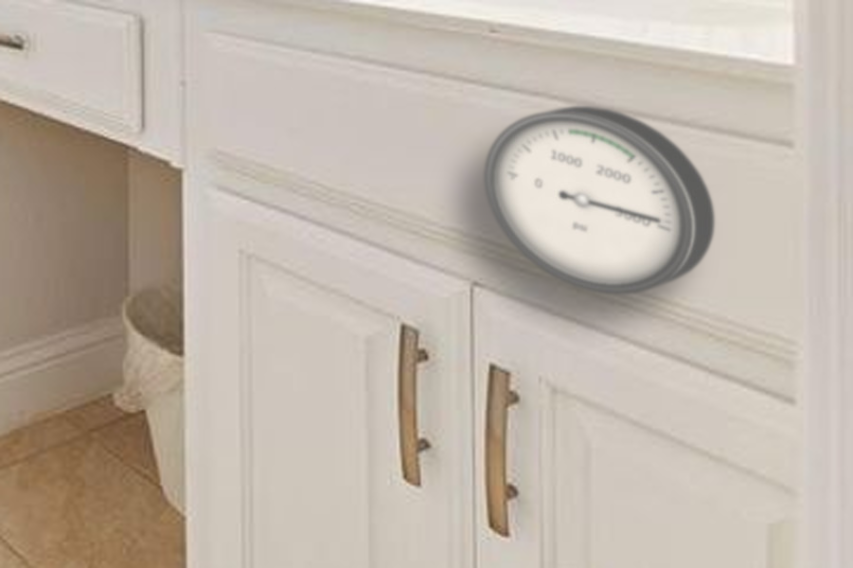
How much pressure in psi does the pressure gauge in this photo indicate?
2900 psi
